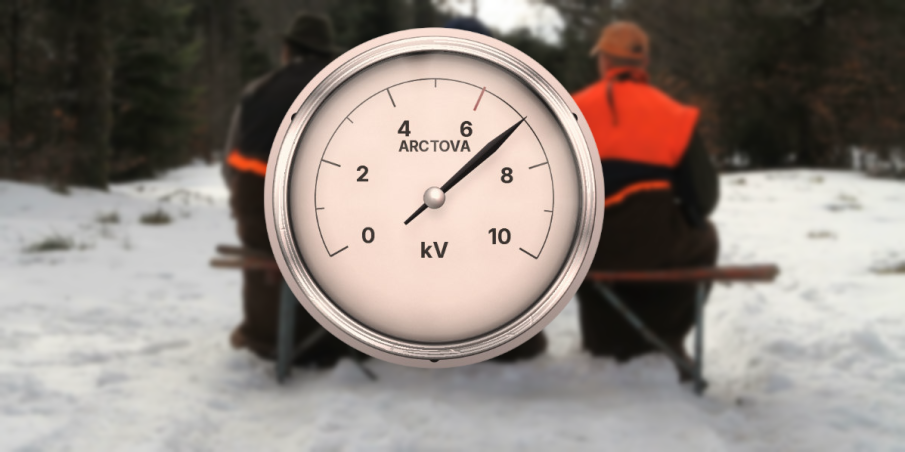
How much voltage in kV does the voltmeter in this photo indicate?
7 kV
